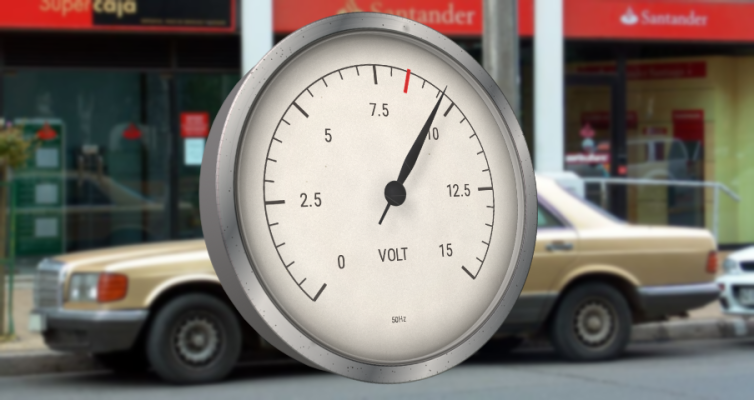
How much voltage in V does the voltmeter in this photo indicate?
9.5 V
